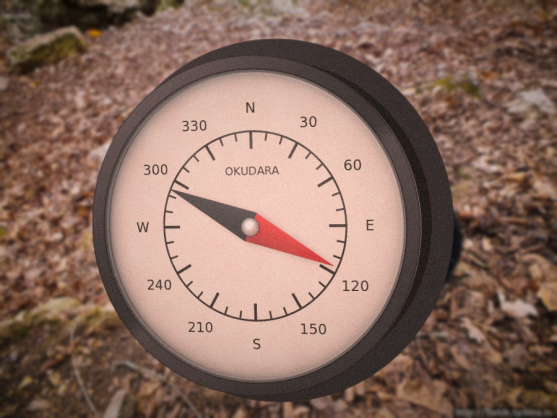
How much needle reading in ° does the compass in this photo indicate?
115 °
